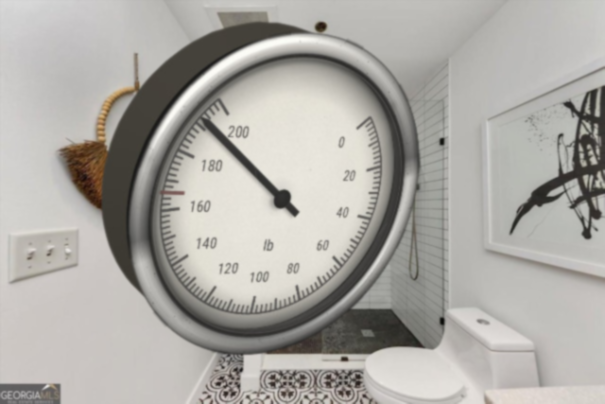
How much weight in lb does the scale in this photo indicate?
192 lb
